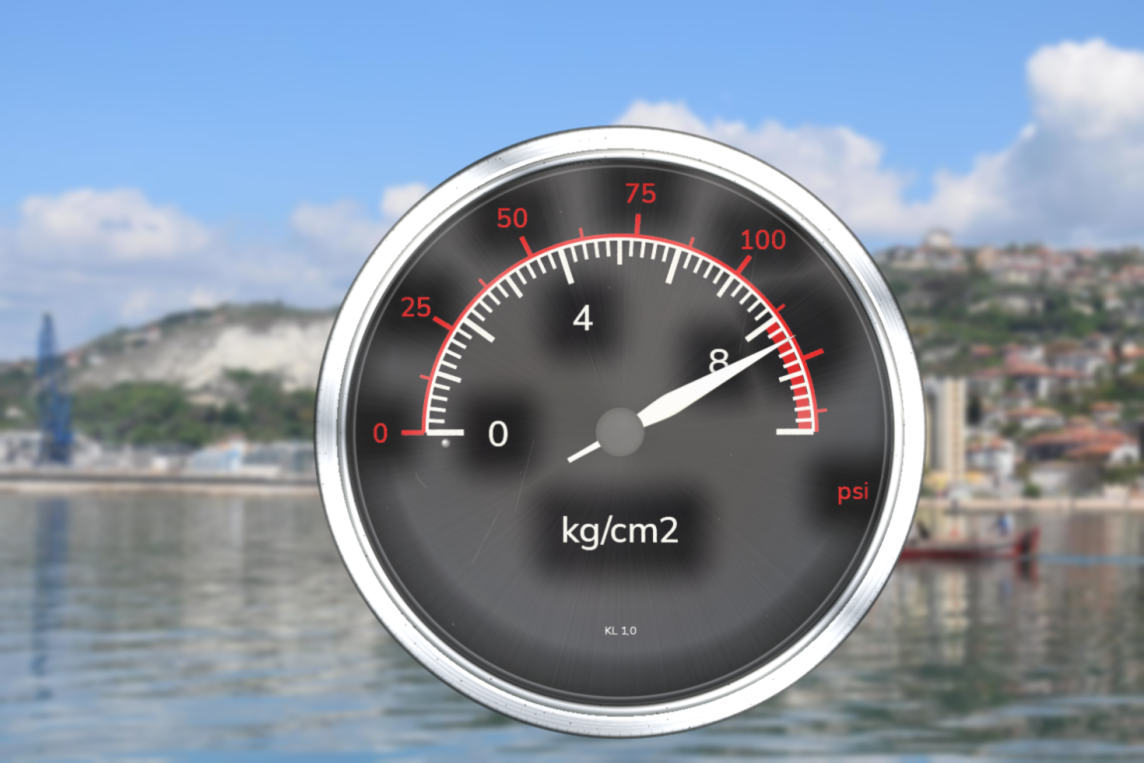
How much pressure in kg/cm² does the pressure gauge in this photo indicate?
8.4 kg/cm²
